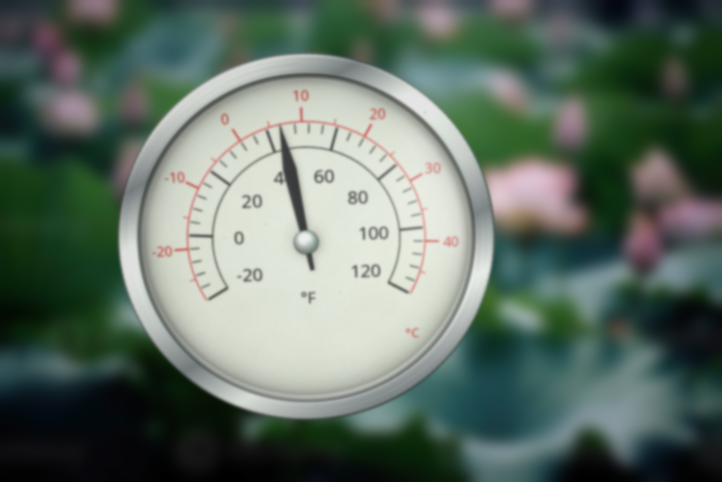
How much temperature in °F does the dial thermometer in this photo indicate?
44 °F
